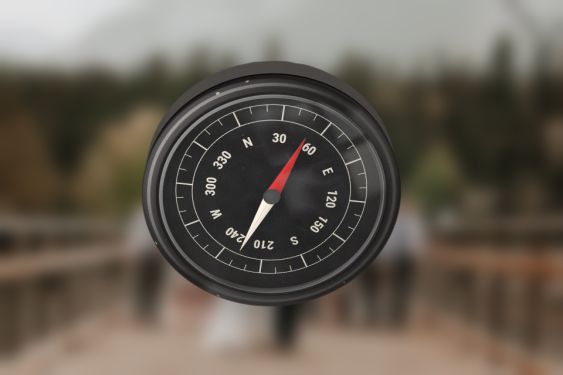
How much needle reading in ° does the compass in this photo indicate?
50 °
